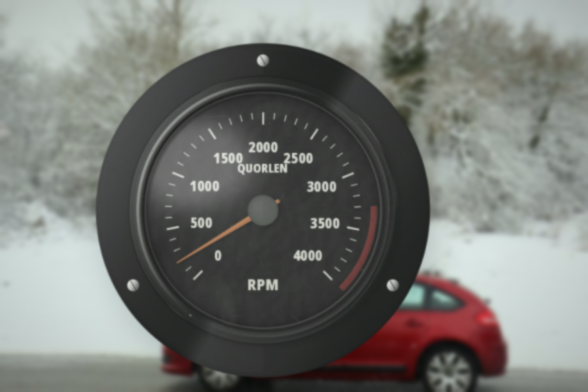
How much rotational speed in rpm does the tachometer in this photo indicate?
200 rpm
